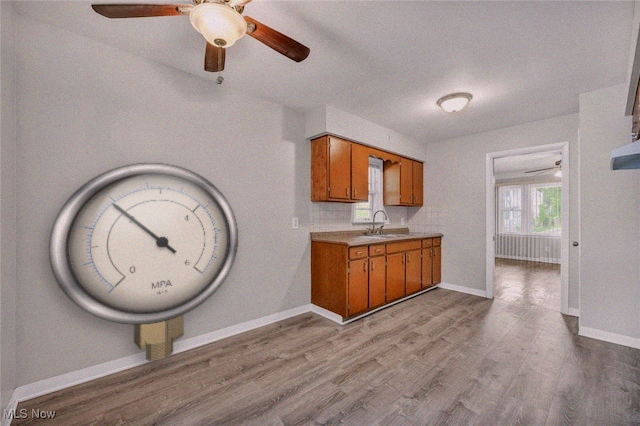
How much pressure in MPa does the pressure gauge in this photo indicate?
2 MPa
